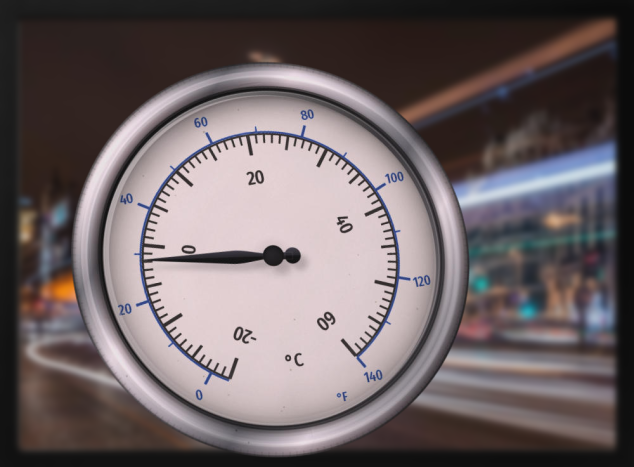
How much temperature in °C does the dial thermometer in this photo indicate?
-2 °C
